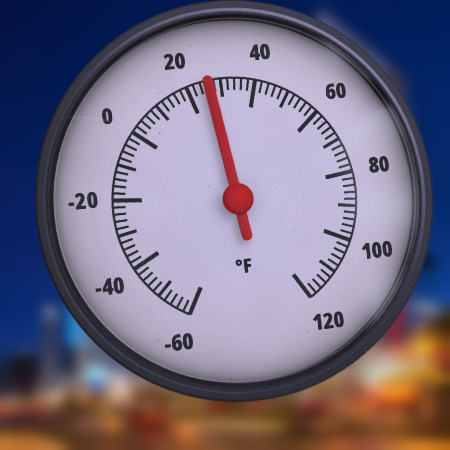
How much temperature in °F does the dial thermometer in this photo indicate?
26 °F
